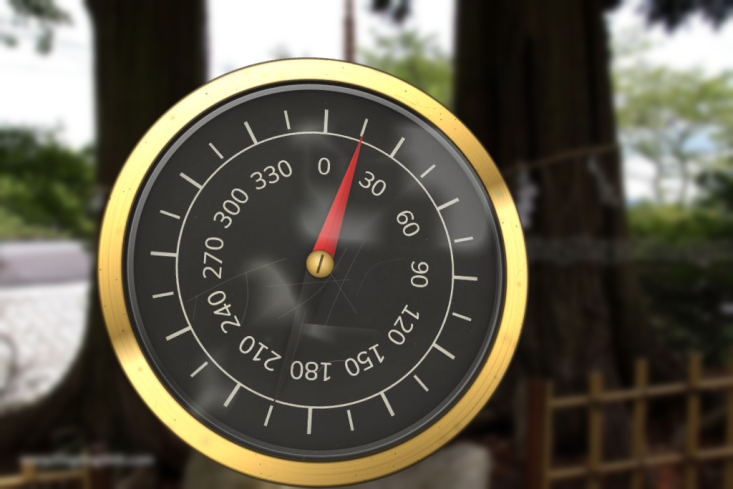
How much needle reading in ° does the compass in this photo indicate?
15 °
